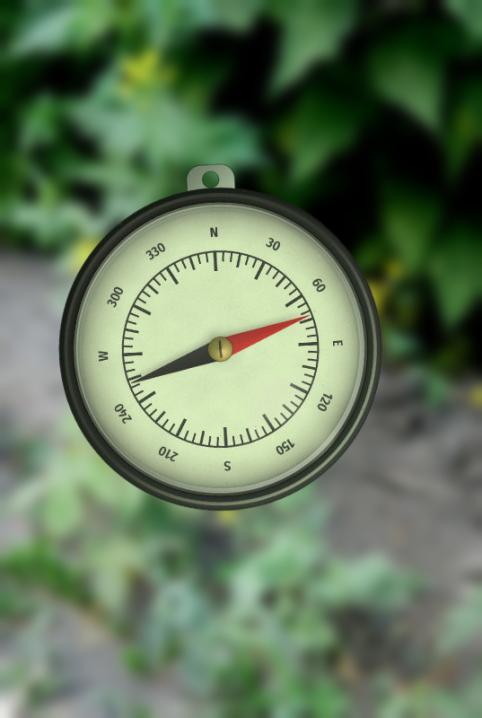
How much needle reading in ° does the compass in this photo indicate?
72.5 °
